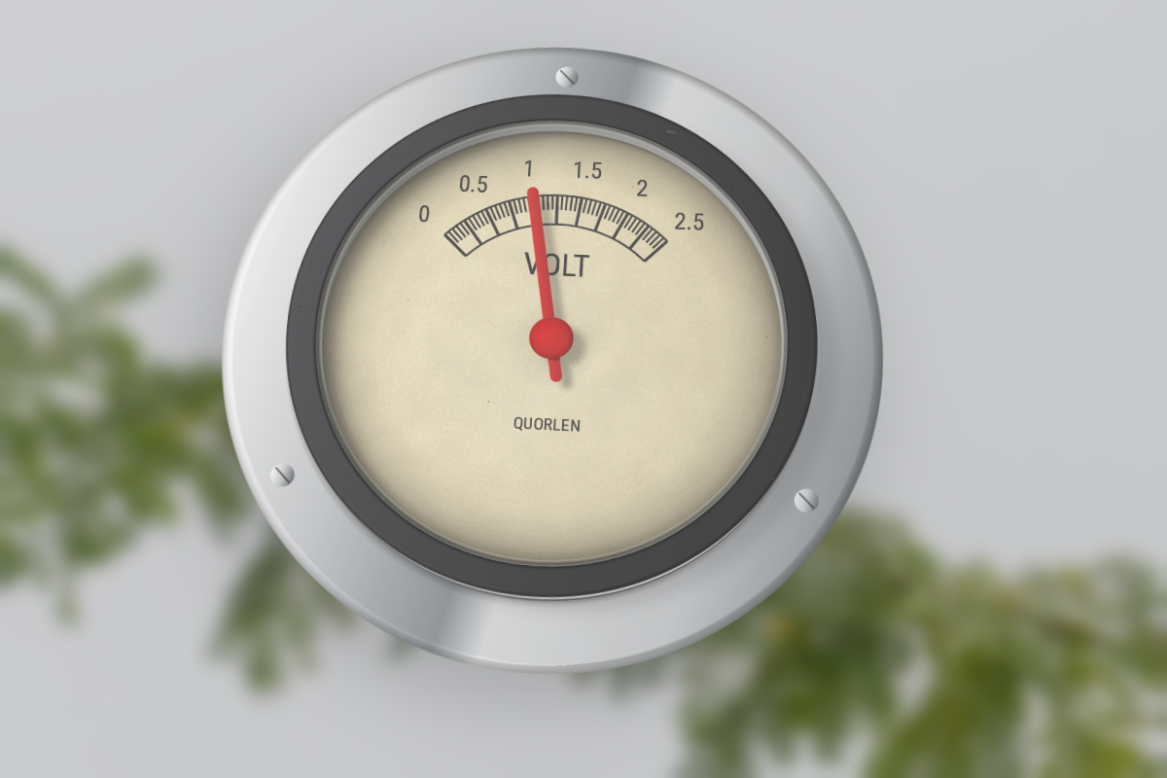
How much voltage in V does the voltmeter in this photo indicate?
1 V
